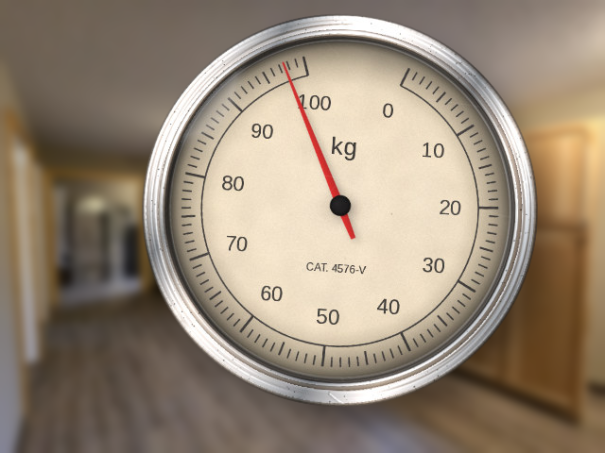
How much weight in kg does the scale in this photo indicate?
97.5 kg
